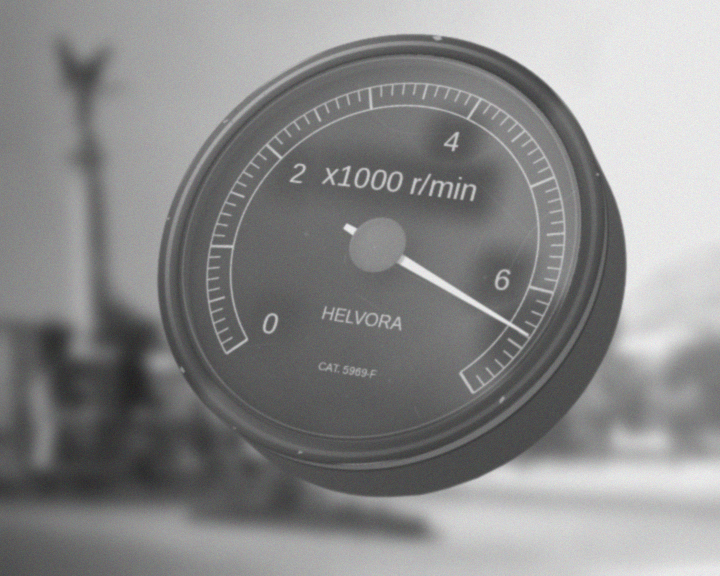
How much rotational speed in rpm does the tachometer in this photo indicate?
6400 rpm
